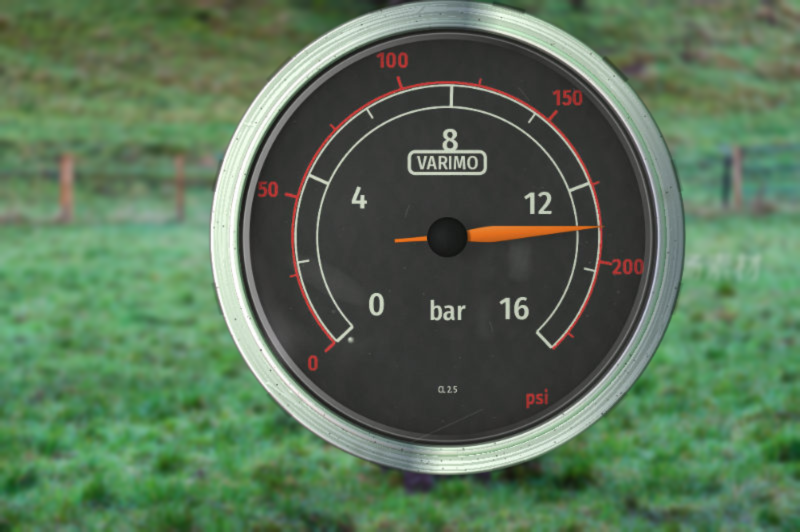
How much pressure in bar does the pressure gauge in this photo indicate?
13 bar
